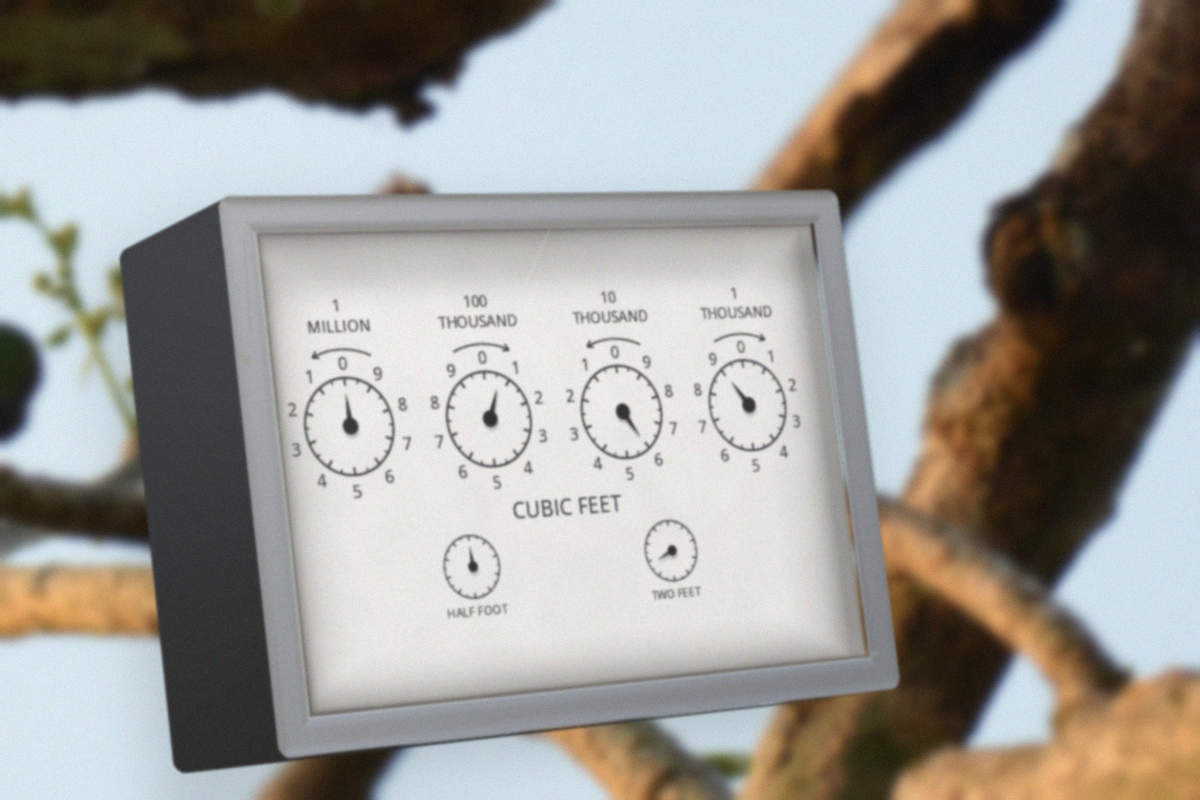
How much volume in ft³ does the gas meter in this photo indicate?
5900 ft³
